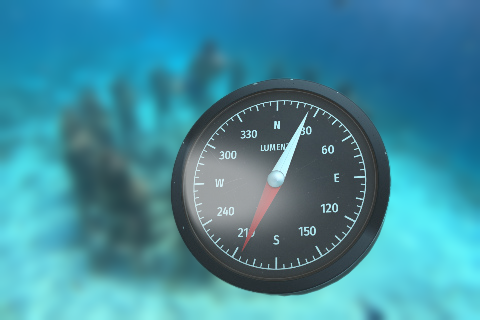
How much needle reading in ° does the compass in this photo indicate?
205 °
